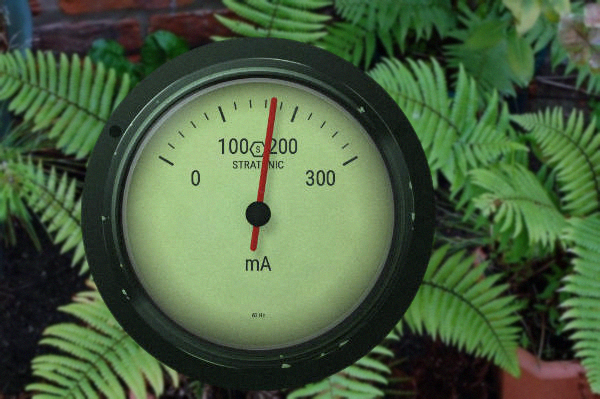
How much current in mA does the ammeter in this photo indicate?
170 mA
